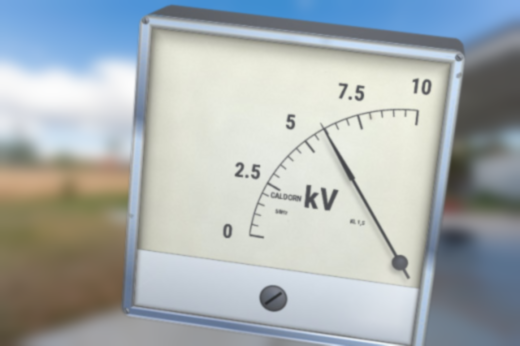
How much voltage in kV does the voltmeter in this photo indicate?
6 kV
